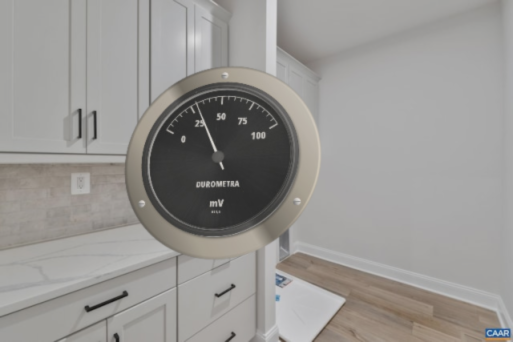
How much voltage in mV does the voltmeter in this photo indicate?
30 mV
